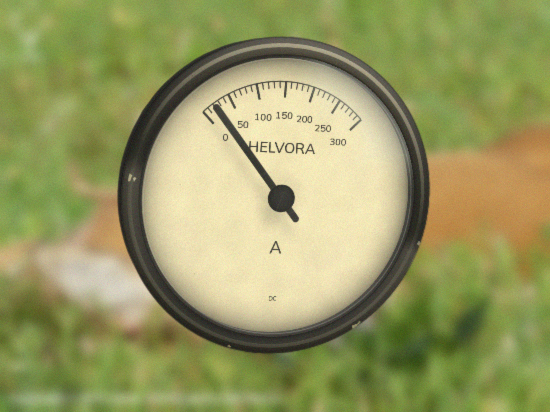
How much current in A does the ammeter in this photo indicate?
20 A
